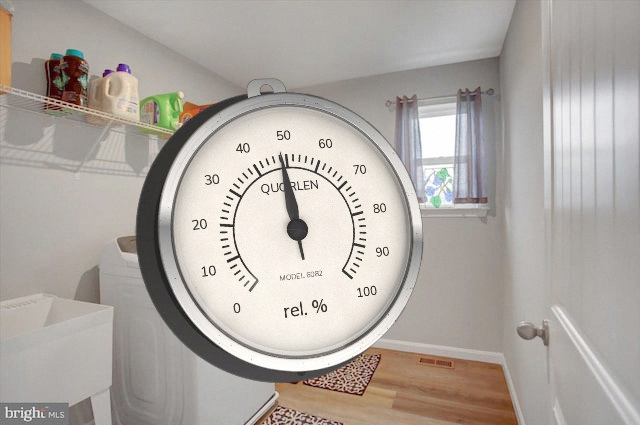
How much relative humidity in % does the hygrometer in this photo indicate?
48 %
